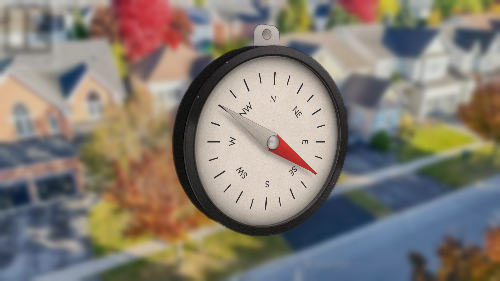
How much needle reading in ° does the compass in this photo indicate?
120 °
